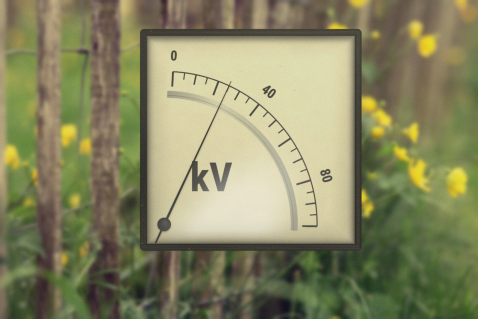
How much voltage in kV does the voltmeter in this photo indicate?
25 kV
